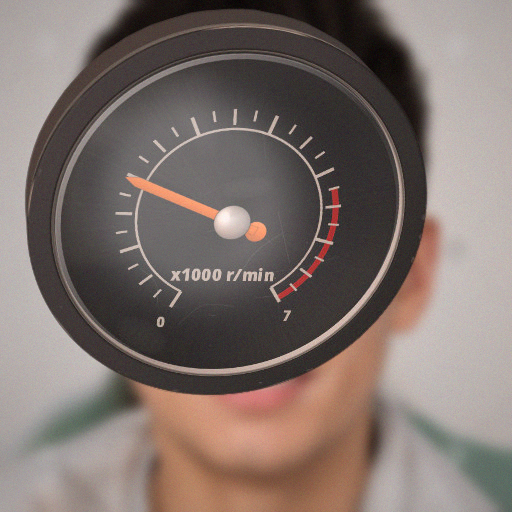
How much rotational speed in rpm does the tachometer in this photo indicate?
2000 rpm
